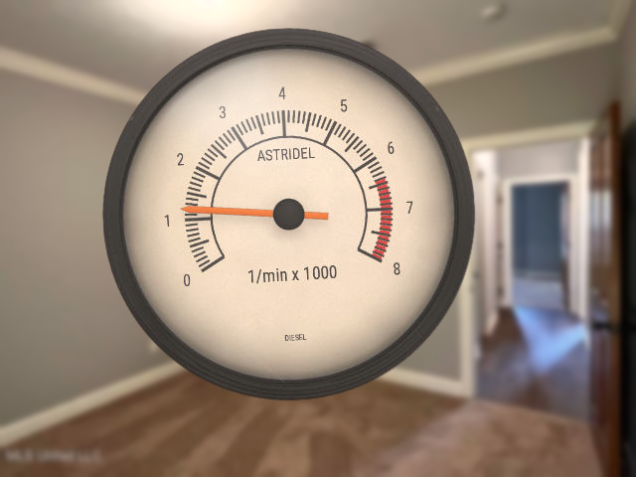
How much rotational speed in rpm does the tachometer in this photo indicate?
1200 rpm
